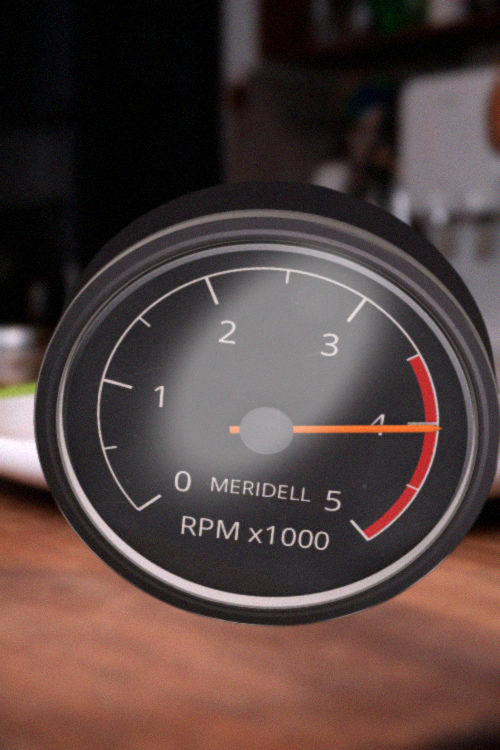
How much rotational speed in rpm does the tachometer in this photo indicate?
4000 rpm
